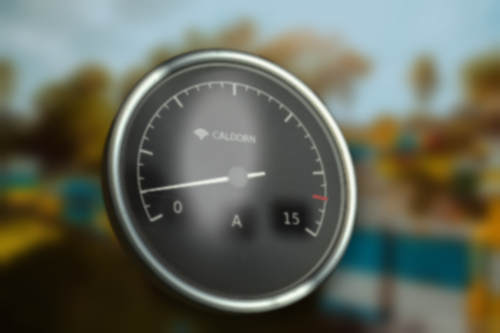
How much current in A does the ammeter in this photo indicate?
1 A
